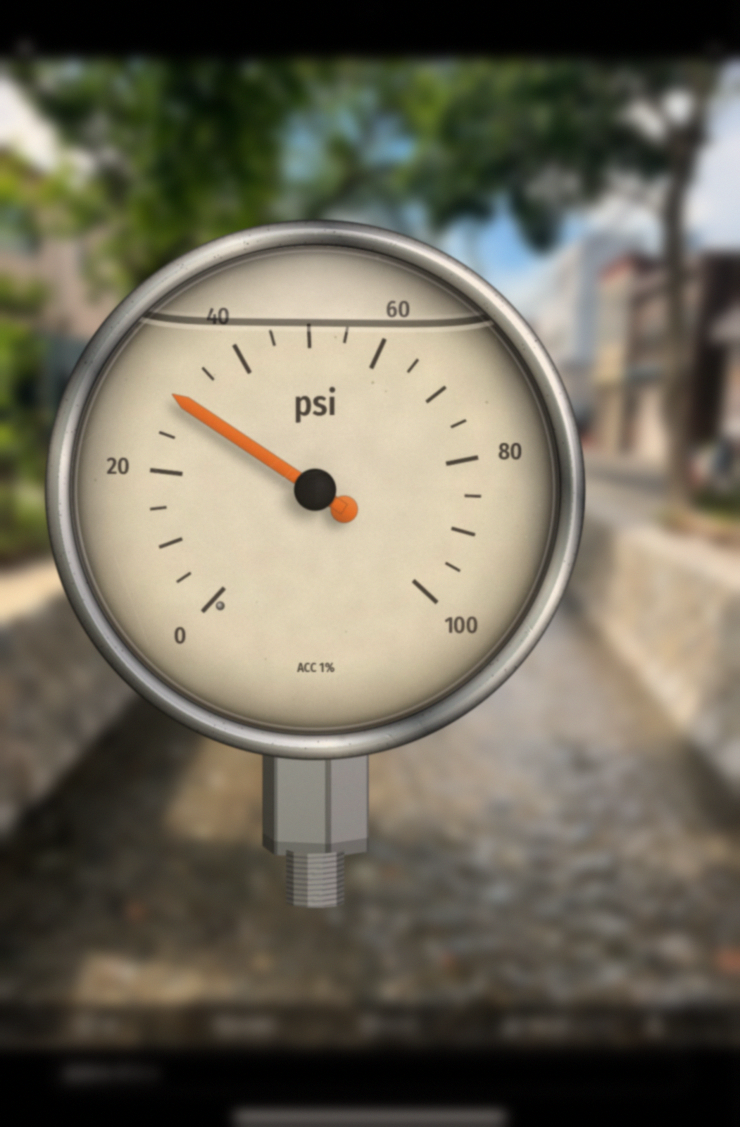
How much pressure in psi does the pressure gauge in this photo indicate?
30 psi
